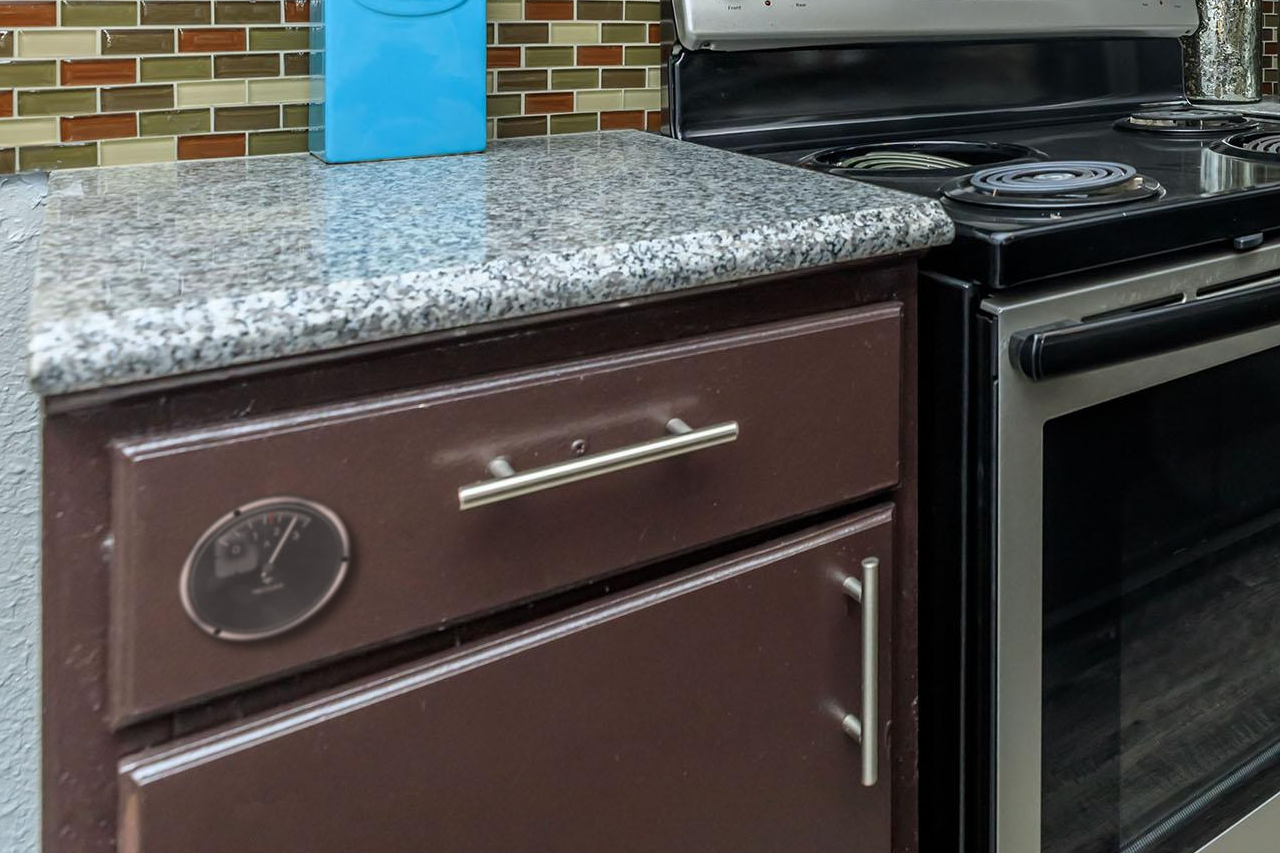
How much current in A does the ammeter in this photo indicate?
2.5 A
